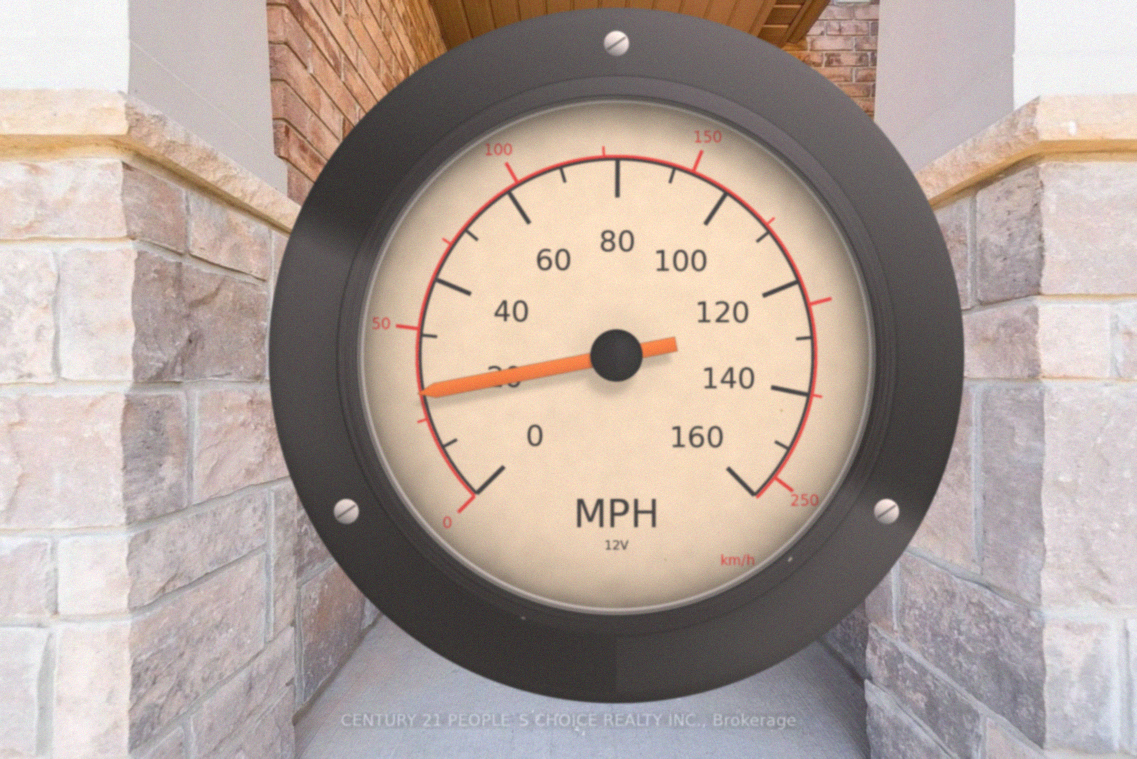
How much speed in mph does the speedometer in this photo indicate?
20 mph
